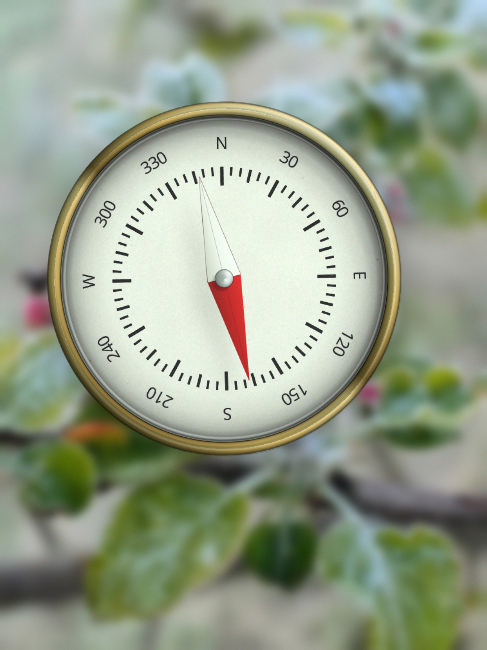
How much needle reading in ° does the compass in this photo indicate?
167.5 °
